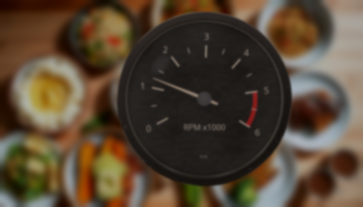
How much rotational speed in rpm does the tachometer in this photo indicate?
1250 rpm
